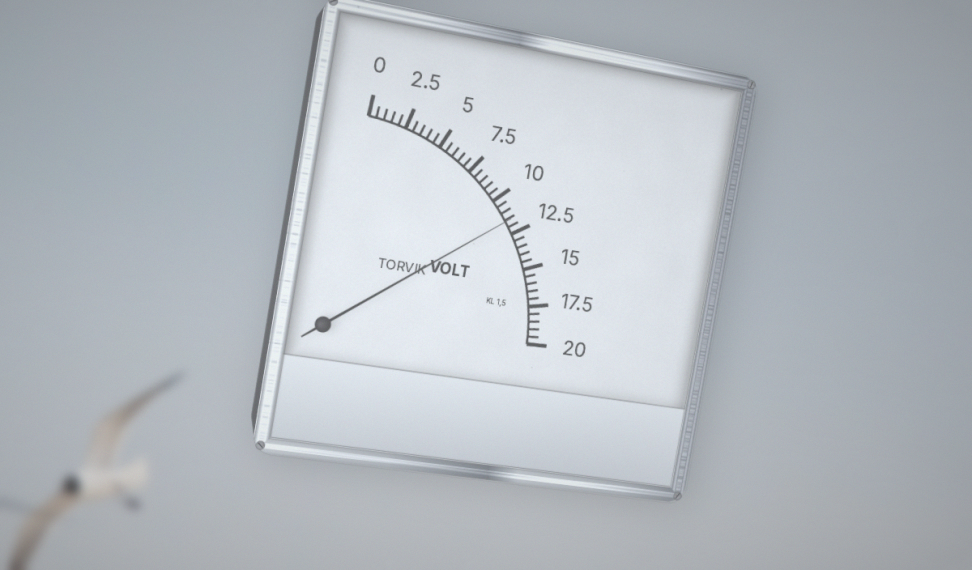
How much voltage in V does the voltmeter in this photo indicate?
11.5 V
